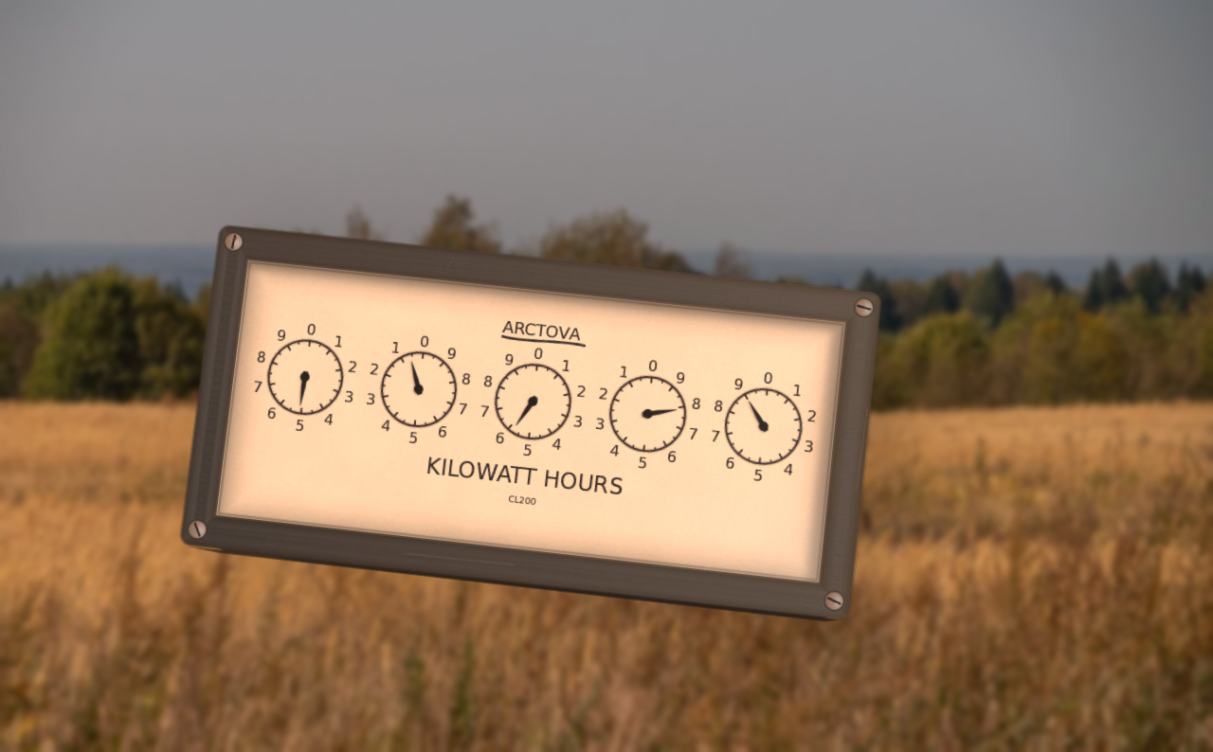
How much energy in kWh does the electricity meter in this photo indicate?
50579 kWh
